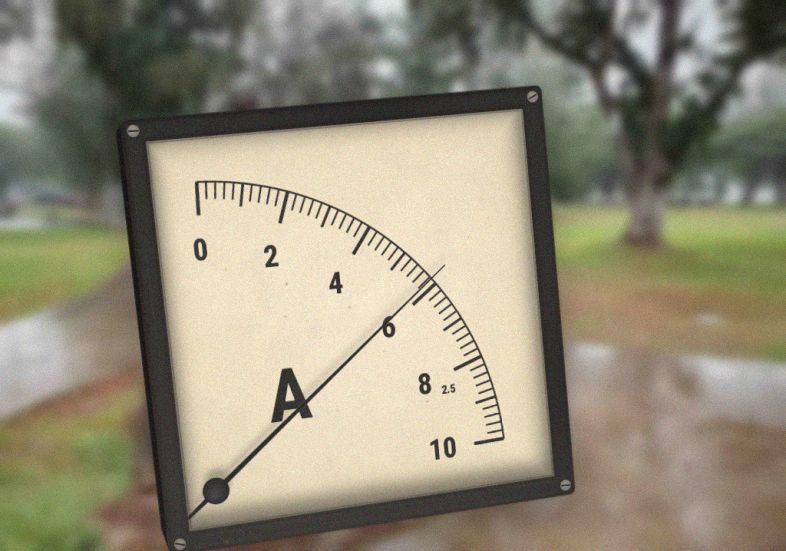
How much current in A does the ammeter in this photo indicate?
5.8 A
